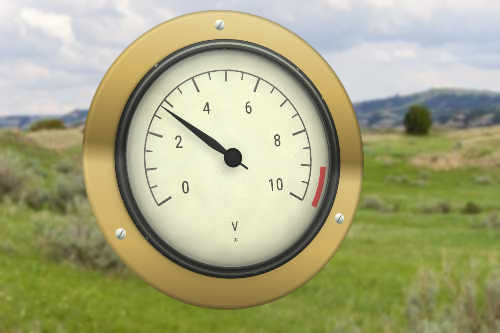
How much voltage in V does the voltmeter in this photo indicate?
2.75 V
